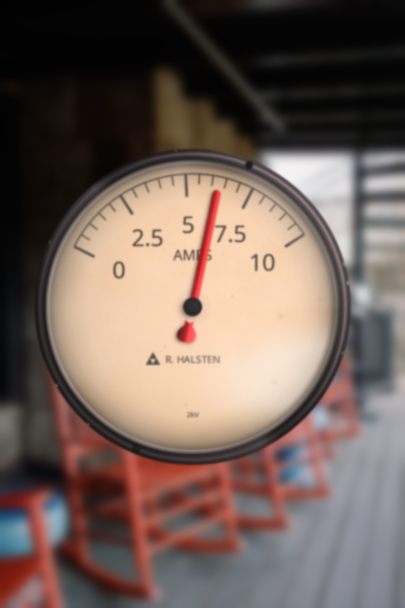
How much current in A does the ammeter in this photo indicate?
6.25 A
